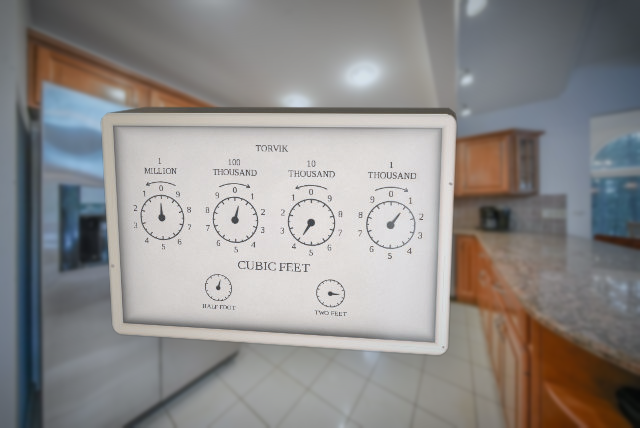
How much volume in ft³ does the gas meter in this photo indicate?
4100 ft³
